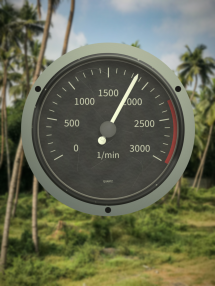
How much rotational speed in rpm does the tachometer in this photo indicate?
1850 rpm
